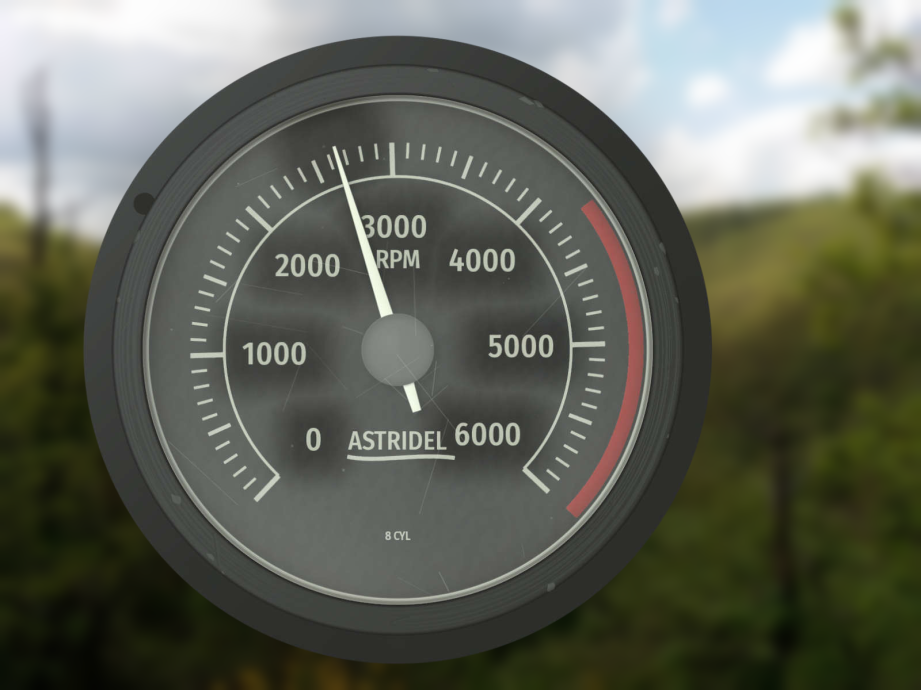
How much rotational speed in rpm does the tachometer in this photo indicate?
2650 rpm
